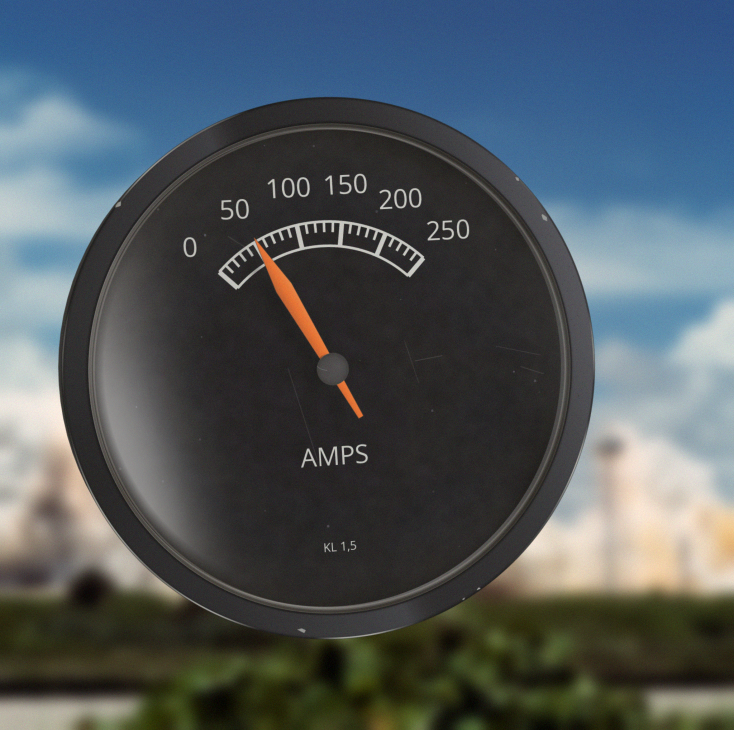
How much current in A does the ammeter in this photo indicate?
50 A
